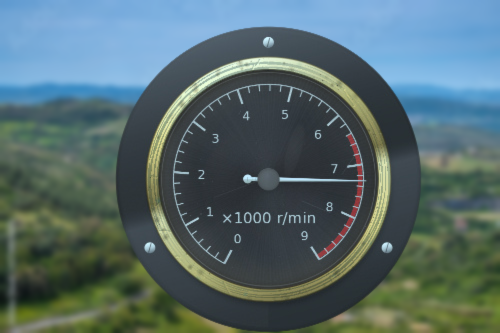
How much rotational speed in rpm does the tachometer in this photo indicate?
7300 rpm
